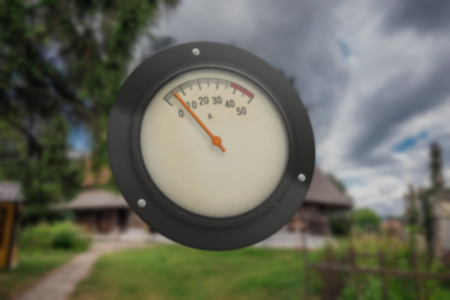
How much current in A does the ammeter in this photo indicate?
5 A
